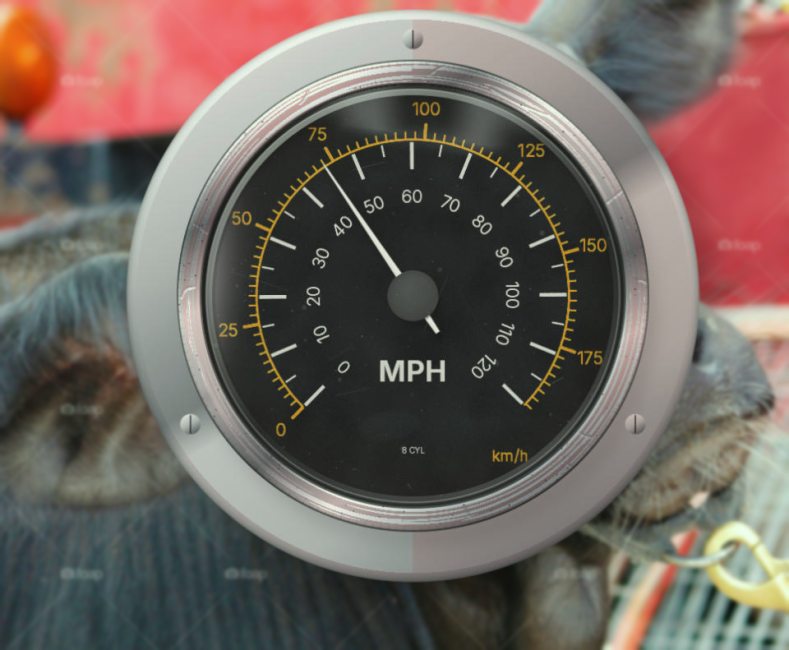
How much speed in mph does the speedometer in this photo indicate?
45 mph
